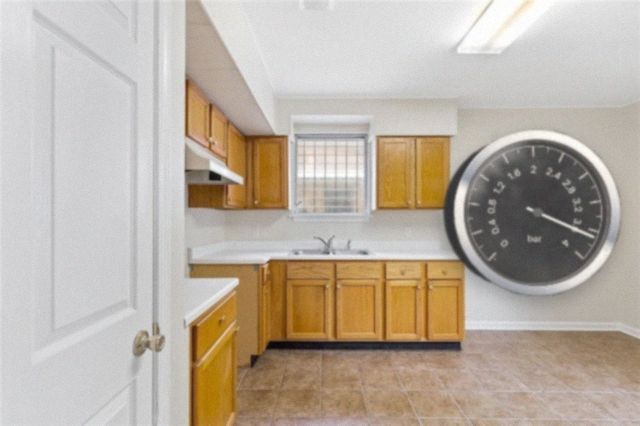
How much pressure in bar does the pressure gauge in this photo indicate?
3.7 bar
